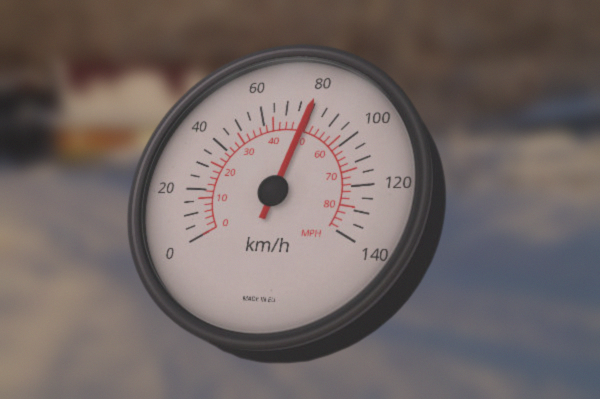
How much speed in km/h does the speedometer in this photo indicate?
80 km/h
